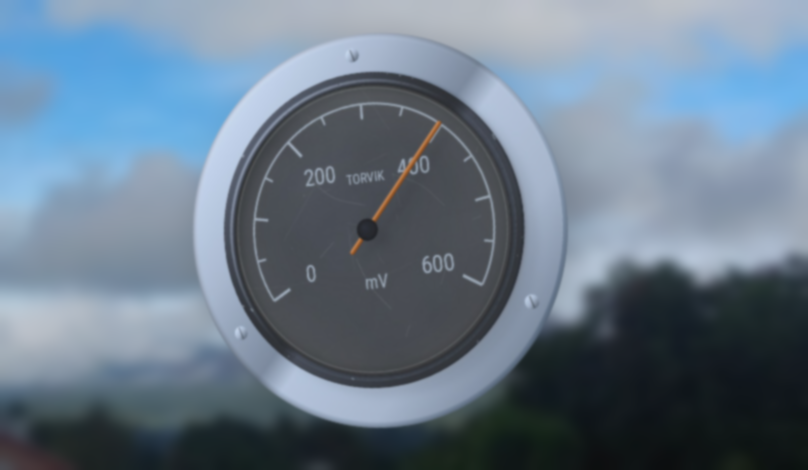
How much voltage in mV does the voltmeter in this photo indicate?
400 mV
